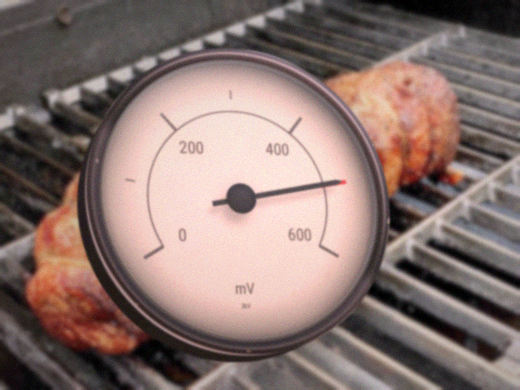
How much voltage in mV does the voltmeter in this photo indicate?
500 mV
